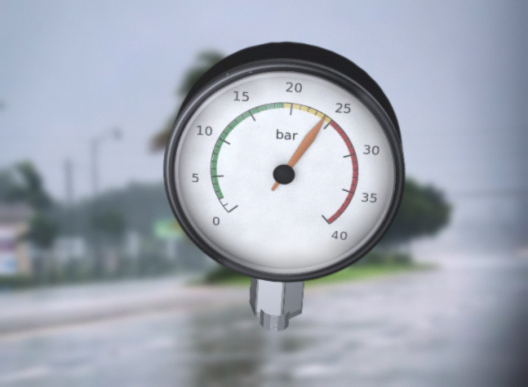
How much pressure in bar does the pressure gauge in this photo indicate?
24 bar
